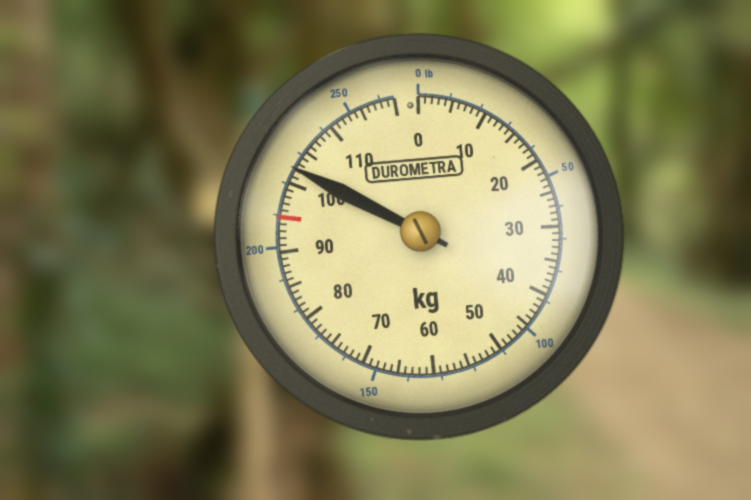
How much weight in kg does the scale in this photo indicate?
102 kg
